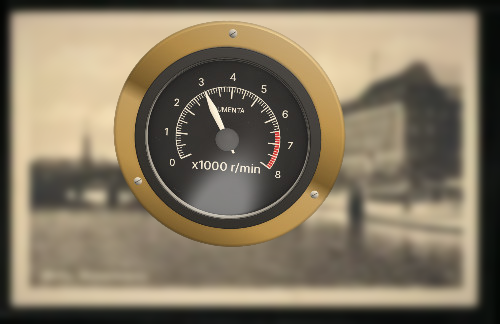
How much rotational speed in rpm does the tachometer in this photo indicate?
3000 rpm
